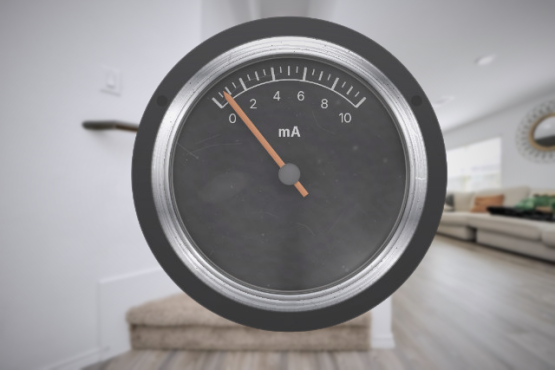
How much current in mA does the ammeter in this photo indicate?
0.75 mA
